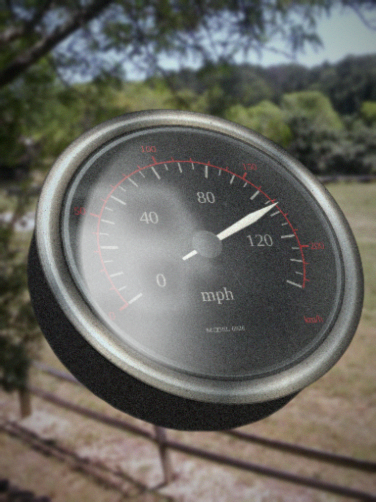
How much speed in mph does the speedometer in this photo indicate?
107.5 mph
